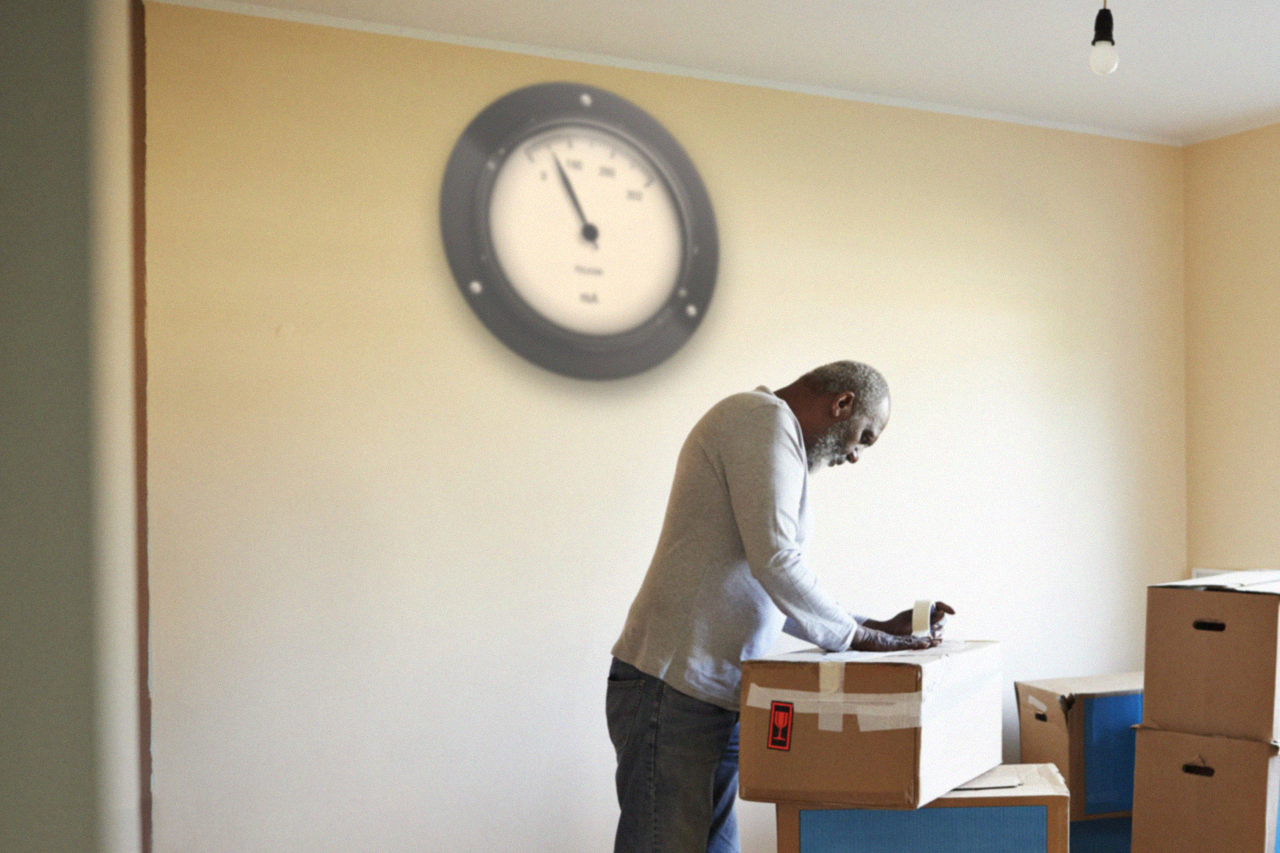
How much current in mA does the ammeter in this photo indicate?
50 mA
